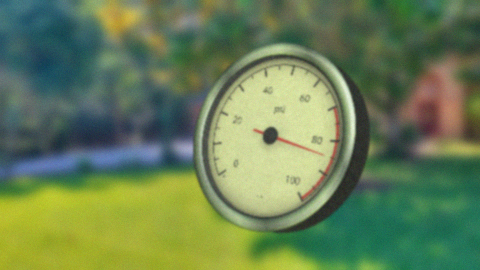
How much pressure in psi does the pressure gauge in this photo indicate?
85 psi
